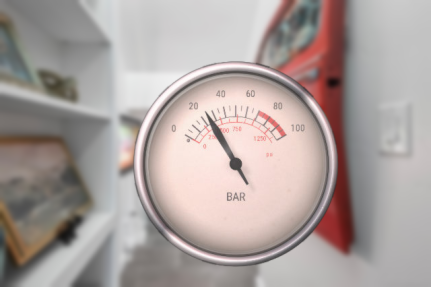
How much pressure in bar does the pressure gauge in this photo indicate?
25 bar
